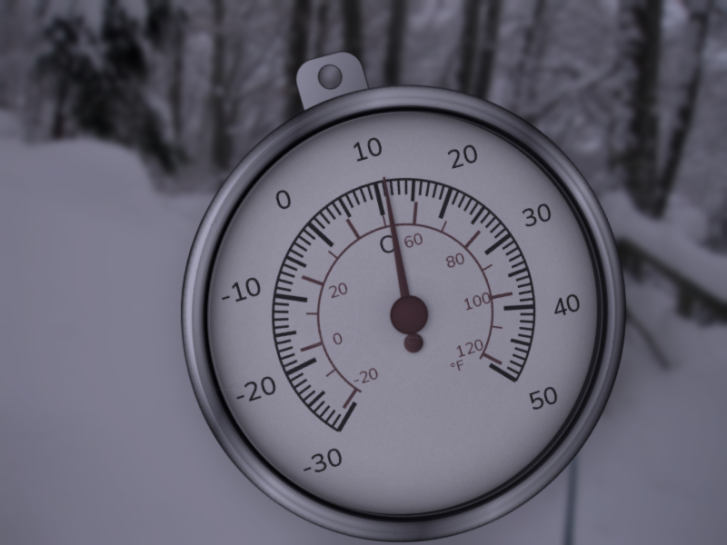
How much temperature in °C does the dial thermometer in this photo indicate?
11 °C
